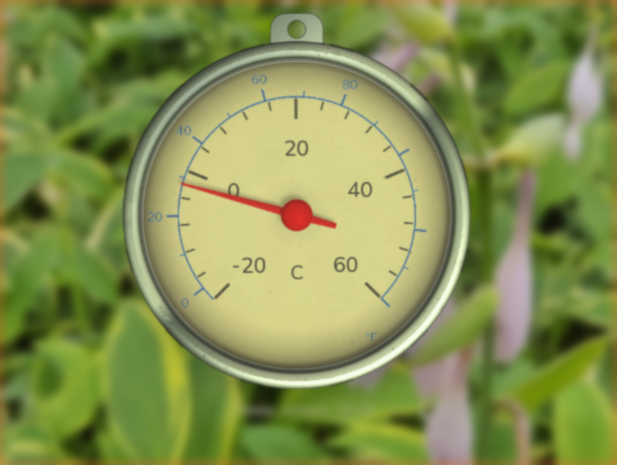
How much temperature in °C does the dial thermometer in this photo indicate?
-2 °C
